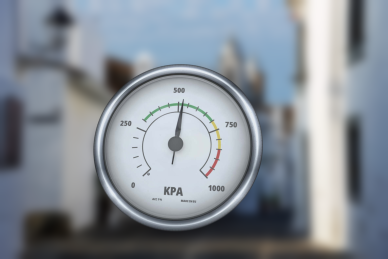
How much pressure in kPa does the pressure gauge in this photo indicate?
525 kPa
